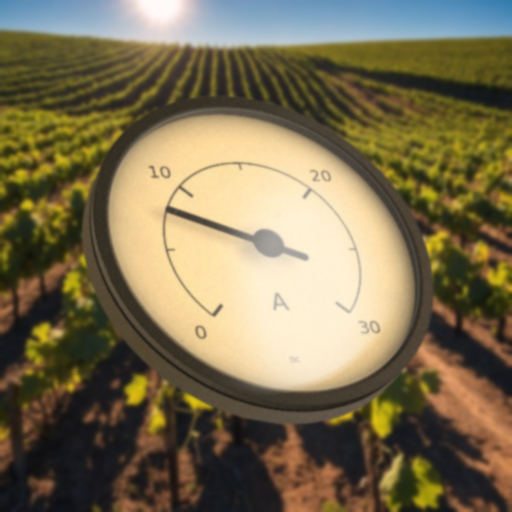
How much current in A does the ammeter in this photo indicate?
7.5 A
